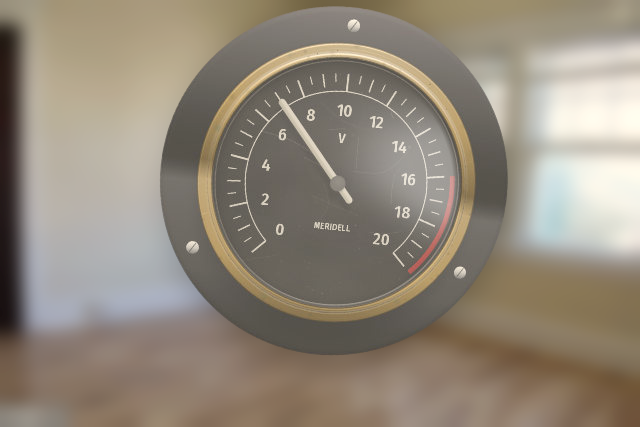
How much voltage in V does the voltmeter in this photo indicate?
7 V
